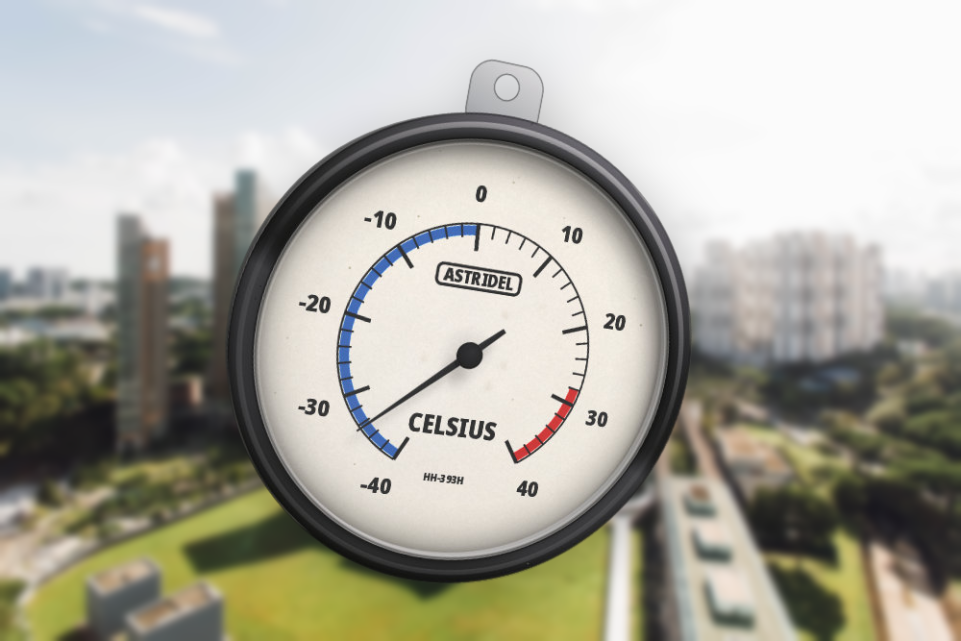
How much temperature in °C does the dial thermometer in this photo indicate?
-34 °C
